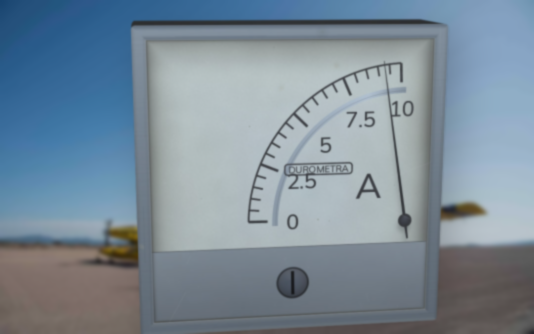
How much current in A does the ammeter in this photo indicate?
9.25 A
